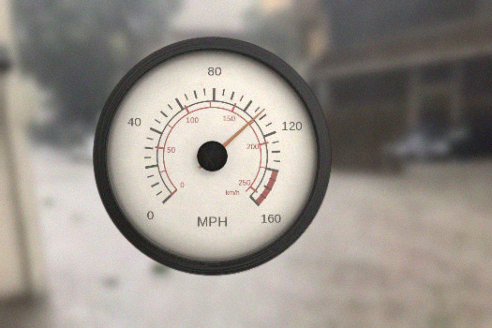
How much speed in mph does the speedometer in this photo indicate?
107.5 mph
